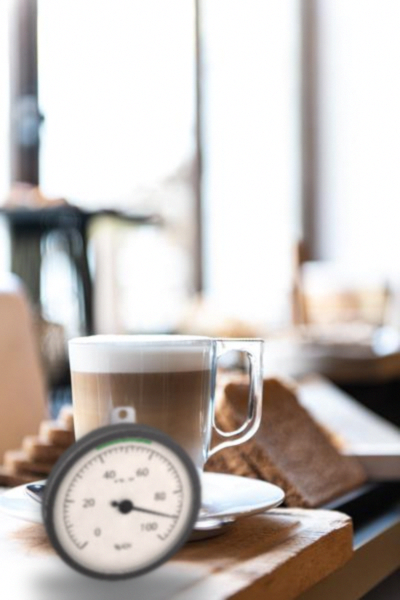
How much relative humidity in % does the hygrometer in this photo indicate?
90 %
